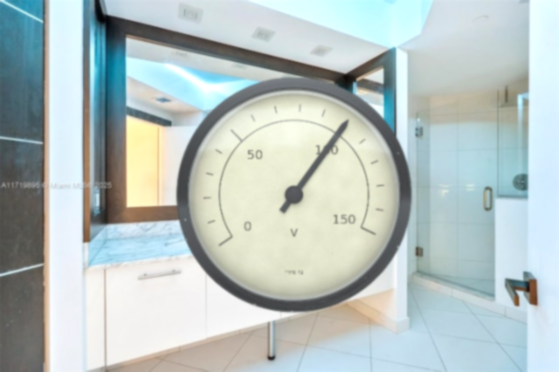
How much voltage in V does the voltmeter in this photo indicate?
100 V
